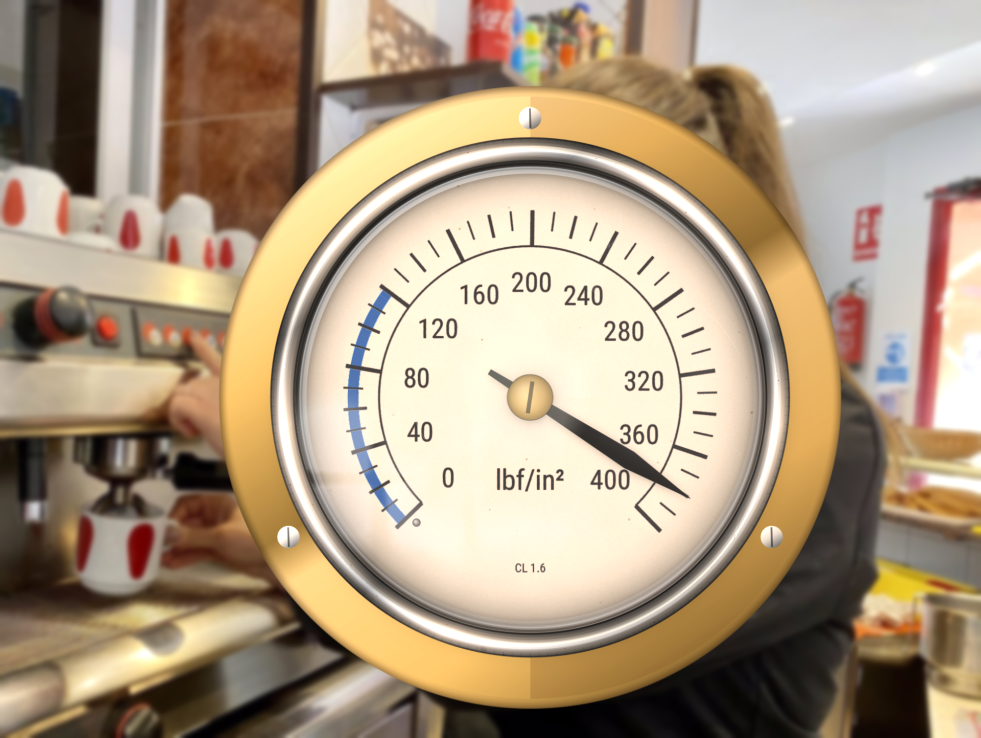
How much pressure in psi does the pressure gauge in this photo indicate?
380 psi
